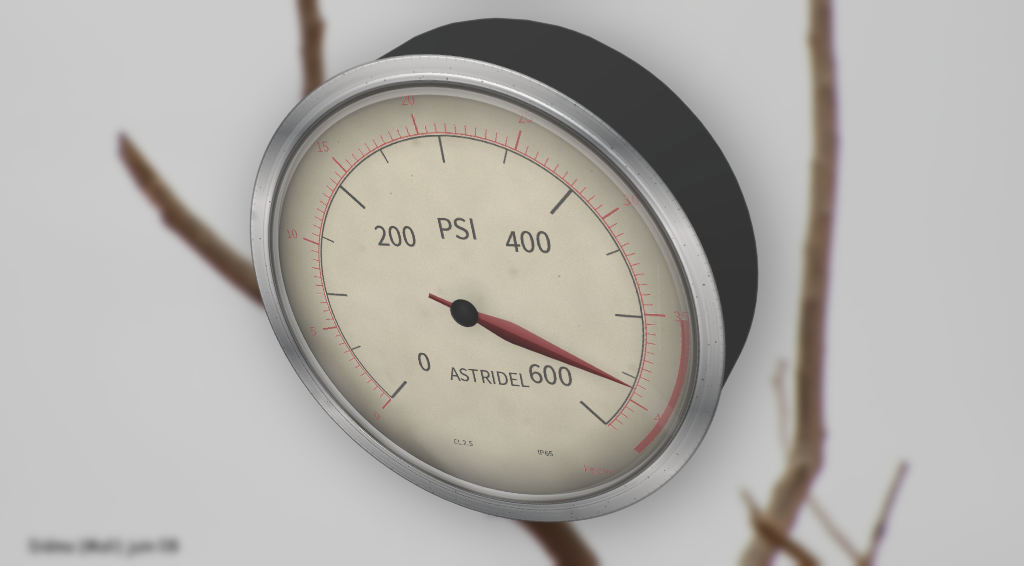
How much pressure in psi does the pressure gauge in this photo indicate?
550 psi
